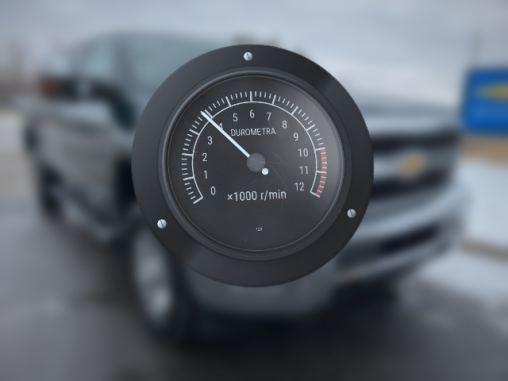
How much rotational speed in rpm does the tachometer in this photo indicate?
3800 rpm
